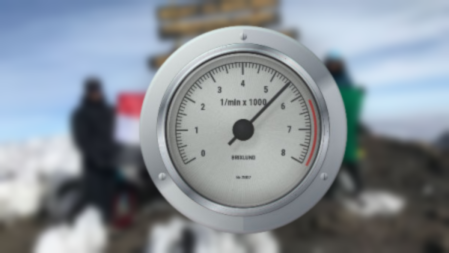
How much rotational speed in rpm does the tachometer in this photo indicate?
5500 rpm
